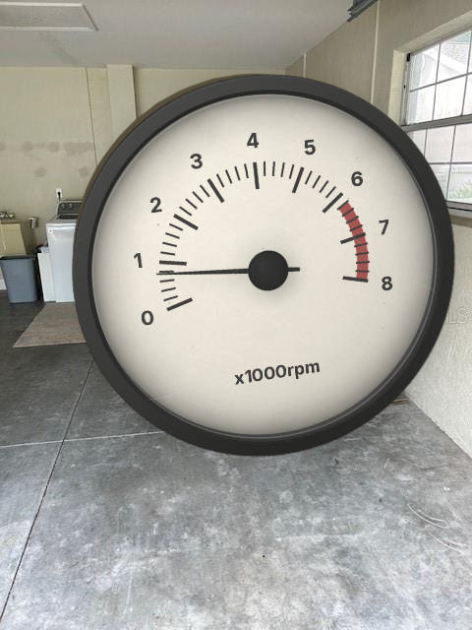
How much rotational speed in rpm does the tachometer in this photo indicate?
800 rpm
